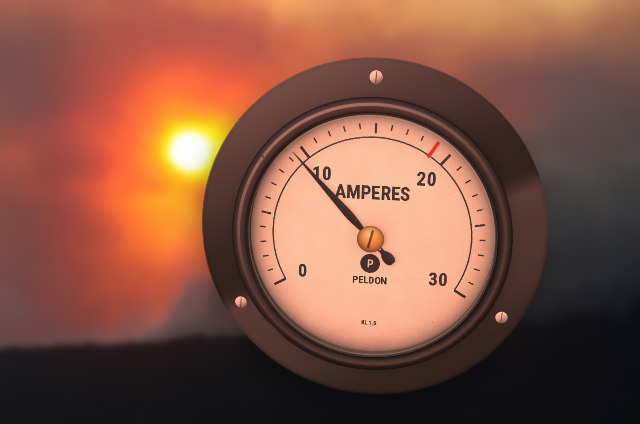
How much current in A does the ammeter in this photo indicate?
9.5 A
